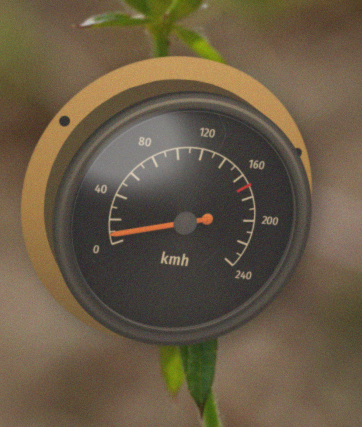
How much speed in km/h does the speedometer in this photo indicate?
10 km/h
